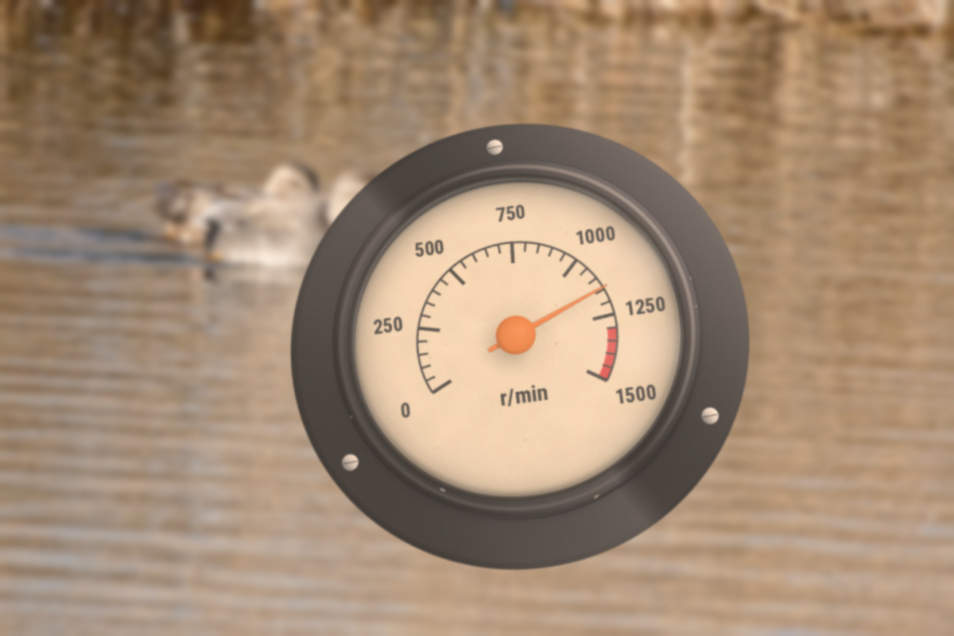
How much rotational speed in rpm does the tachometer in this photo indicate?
1150 rpm
